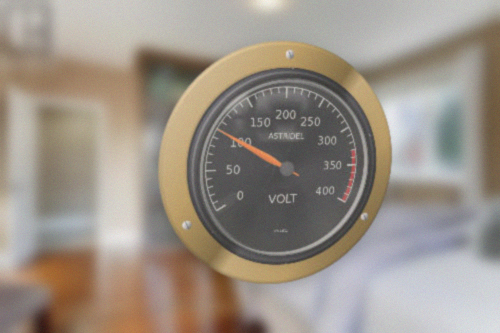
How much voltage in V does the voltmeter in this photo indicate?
100 V
